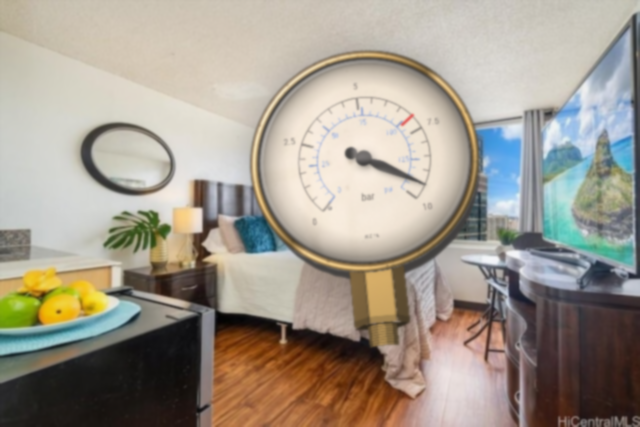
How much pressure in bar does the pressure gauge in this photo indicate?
9.5 bar
